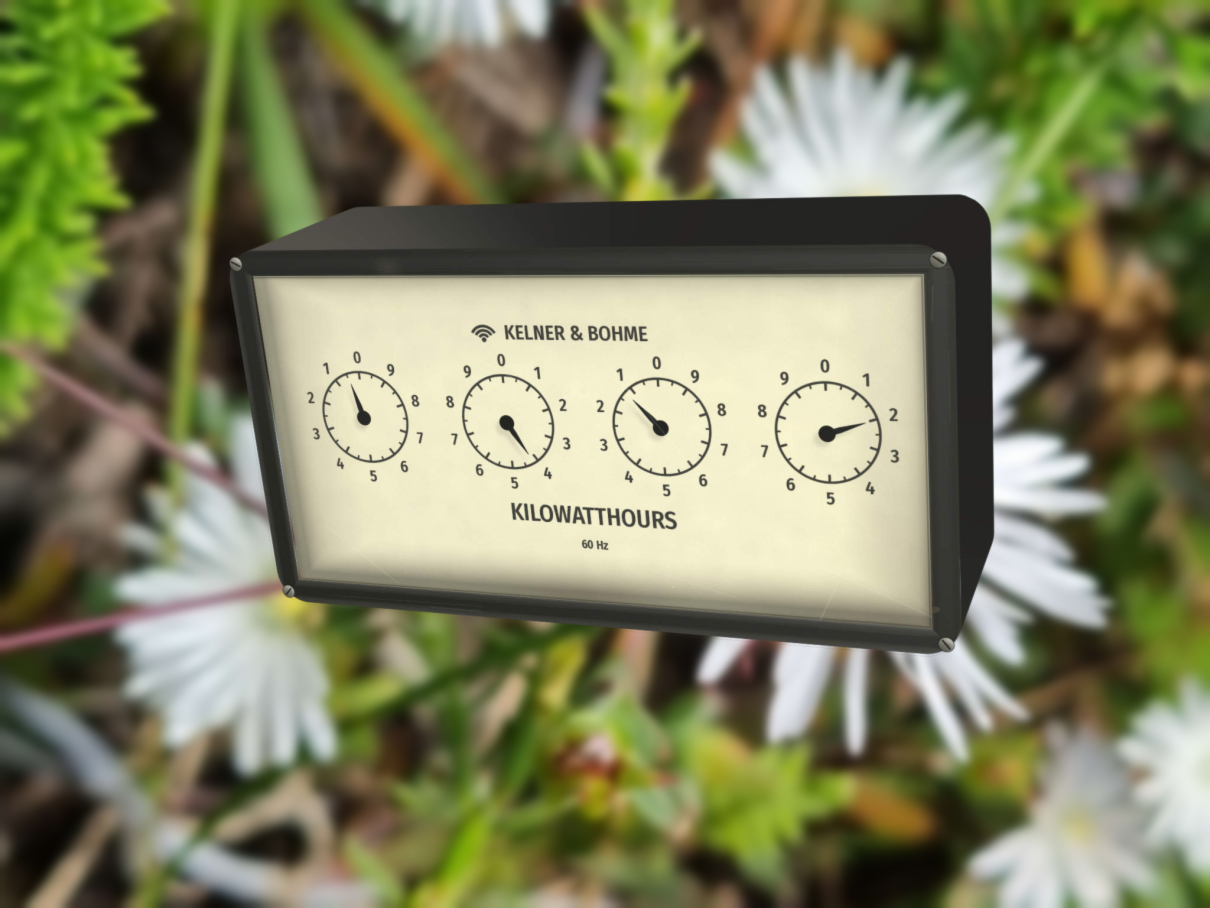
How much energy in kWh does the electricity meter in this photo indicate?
412 kWh
